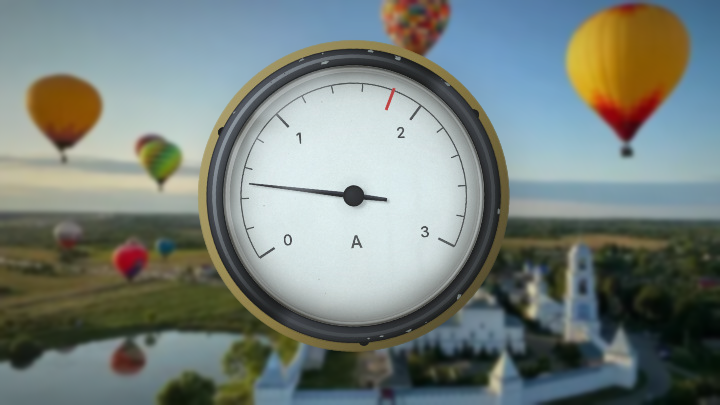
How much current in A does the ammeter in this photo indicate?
0.5 A
